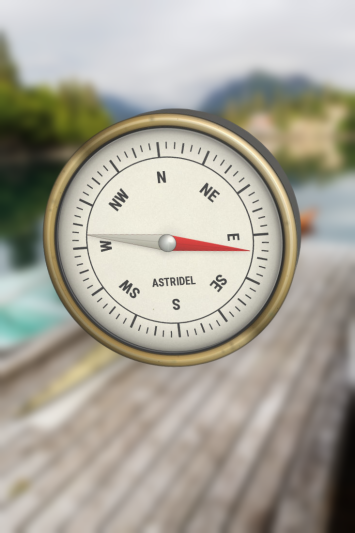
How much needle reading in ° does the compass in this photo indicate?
100 °
